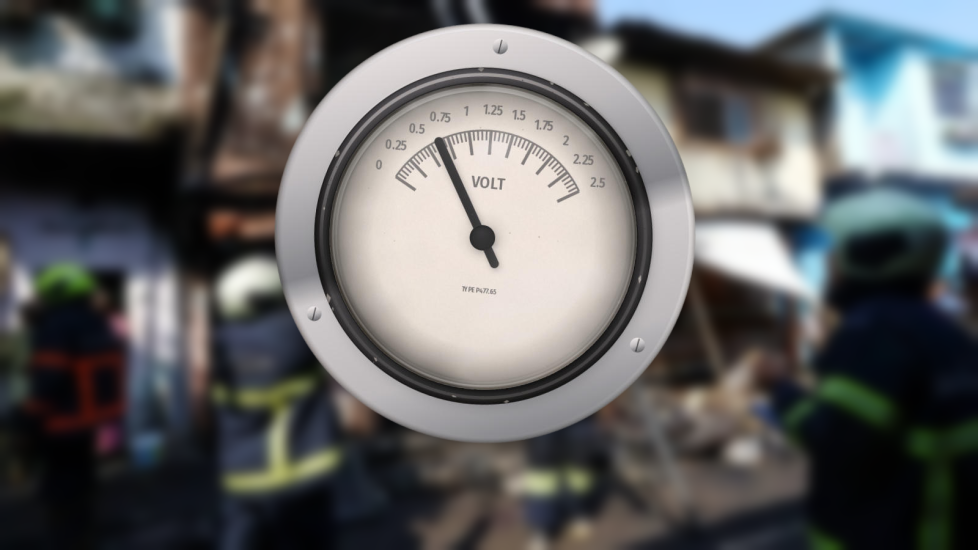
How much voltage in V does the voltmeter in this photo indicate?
0.65 V
